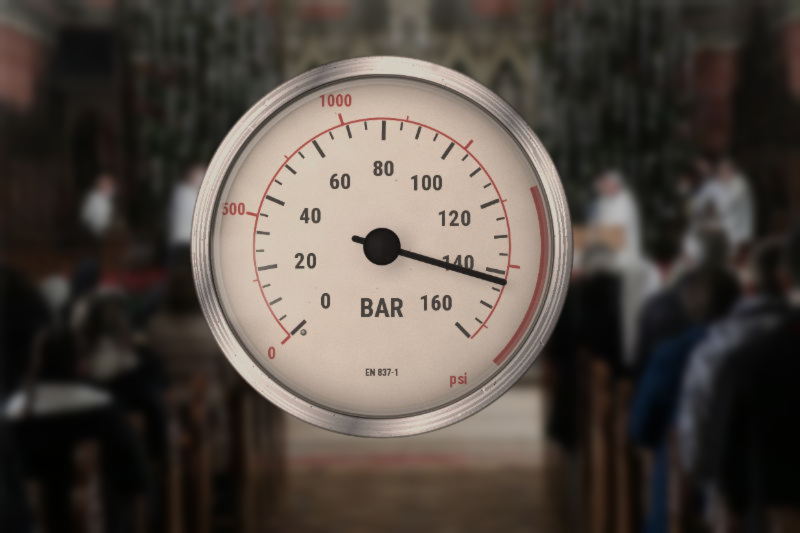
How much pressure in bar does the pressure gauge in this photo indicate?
142.5 bar
